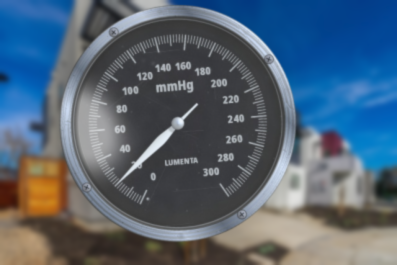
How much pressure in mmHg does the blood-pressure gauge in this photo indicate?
20 mmHg
